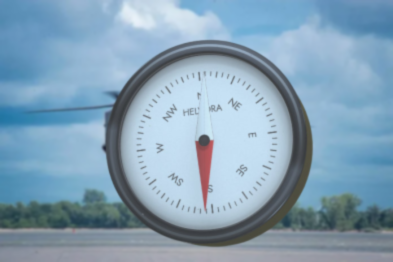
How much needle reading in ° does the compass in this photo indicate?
185 °
